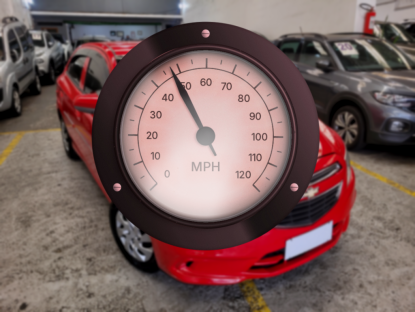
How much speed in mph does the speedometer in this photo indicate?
47.5 mph
